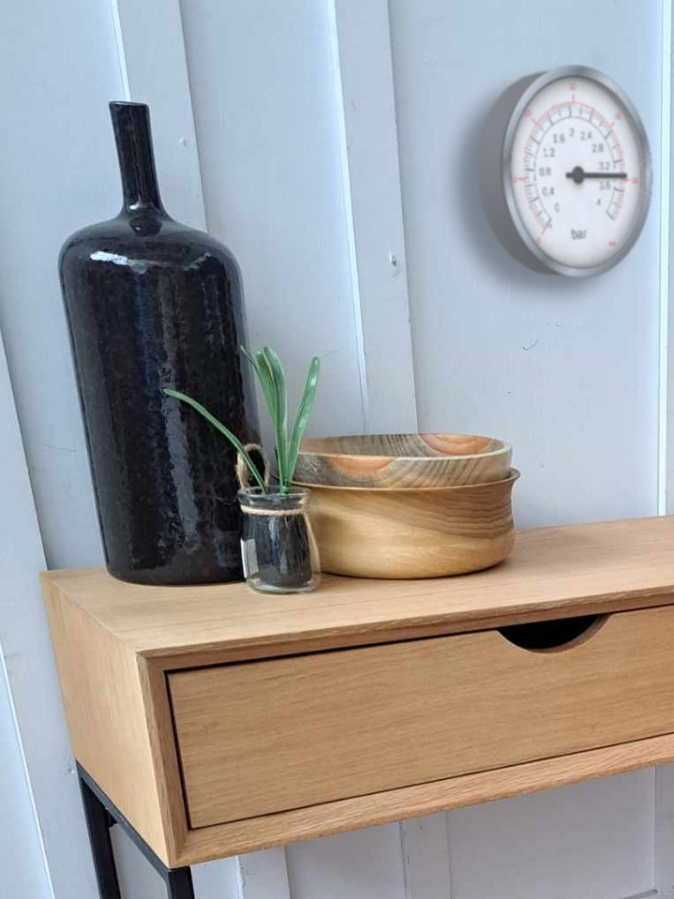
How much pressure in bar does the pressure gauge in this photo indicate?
3.4 bar
